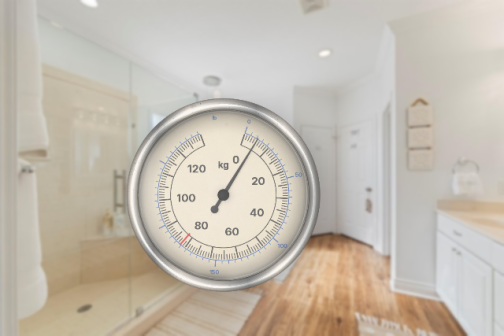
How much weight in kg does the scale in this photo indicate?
5 kg
